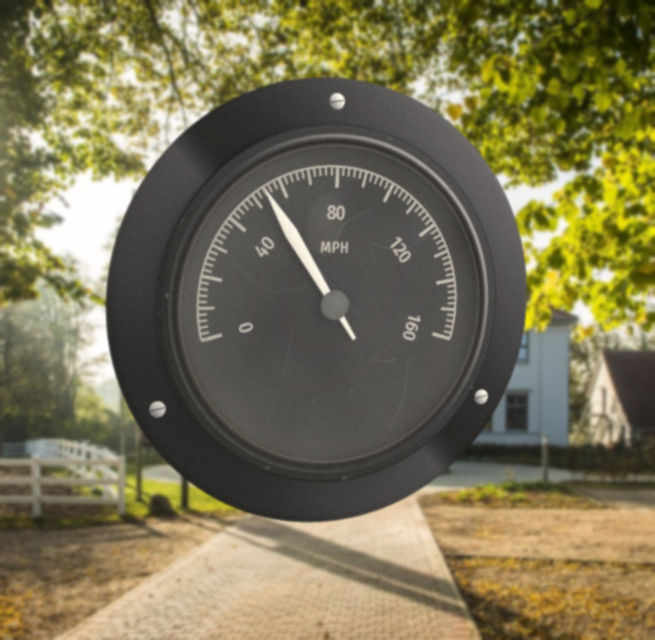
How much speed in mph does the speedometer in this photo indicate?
54 mph
